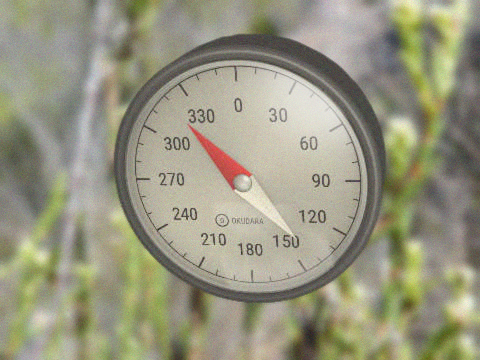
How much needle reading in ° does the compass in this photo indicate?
320 °
